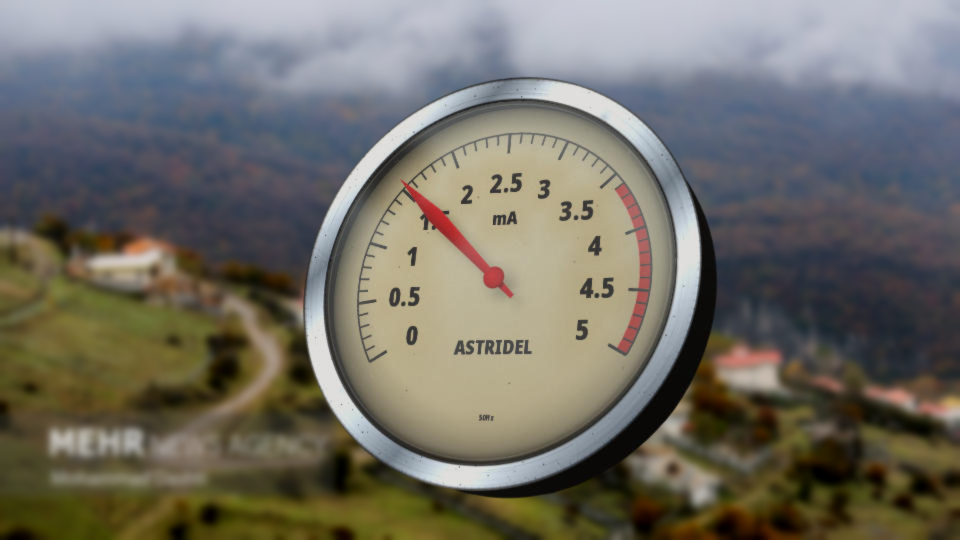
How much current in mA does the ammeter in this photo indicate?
1.55 mA
